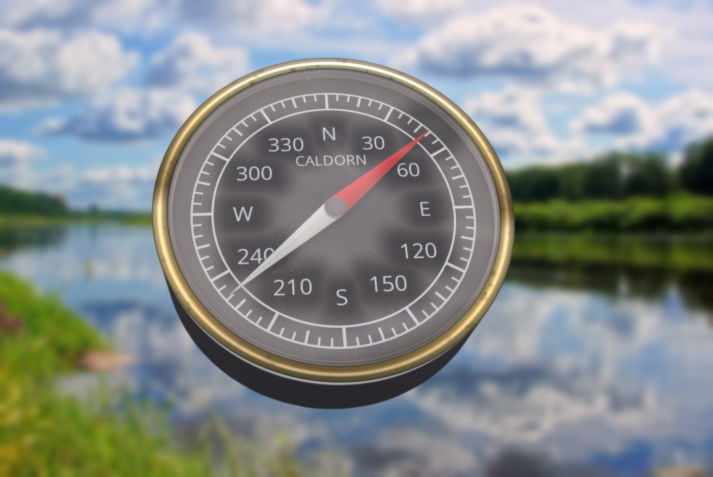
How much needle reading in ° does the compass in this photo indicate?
50 °
